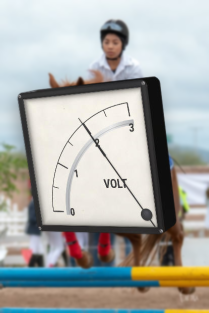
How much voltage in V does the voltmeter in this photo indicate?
2 V
